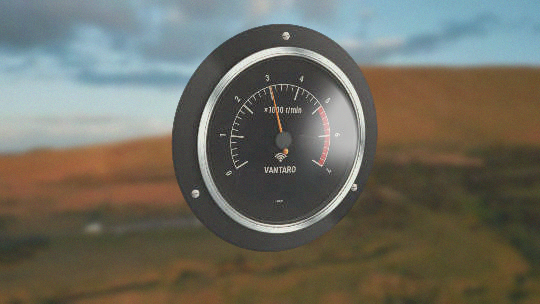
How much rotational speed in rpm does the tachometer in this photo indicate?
3000 rpm
